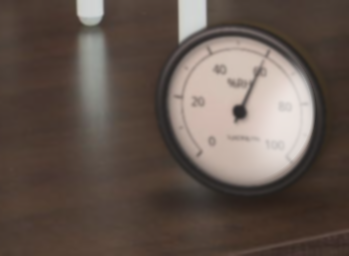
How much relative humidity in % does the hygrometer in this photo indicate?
60 %
